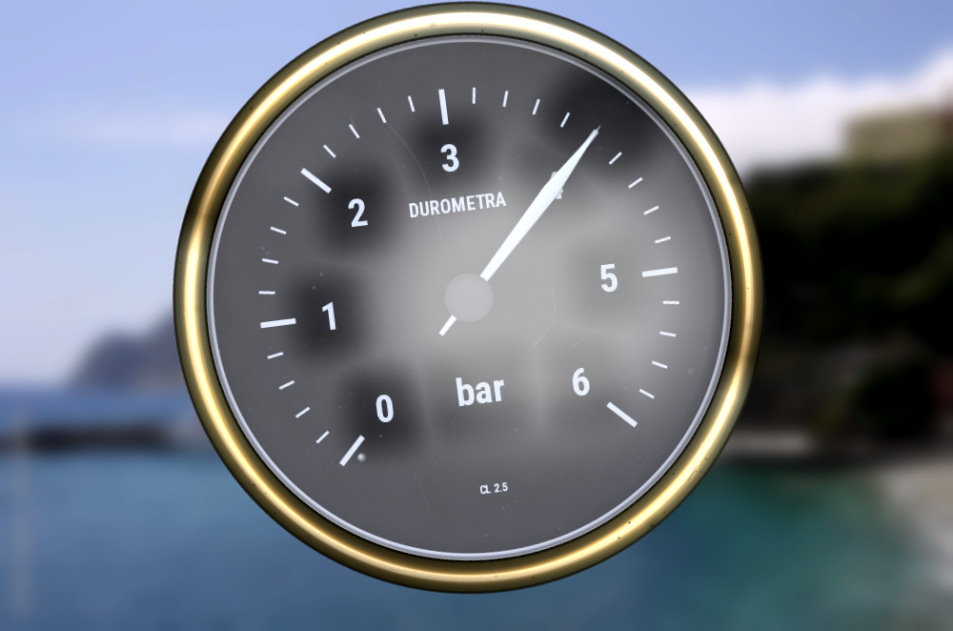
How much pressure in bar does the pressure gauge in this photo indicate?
4 bar
